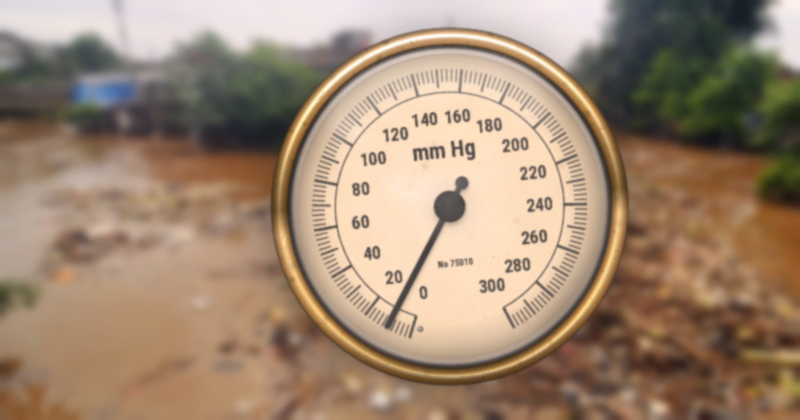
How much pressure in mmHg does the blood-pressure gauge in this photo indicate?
10 mmHg
